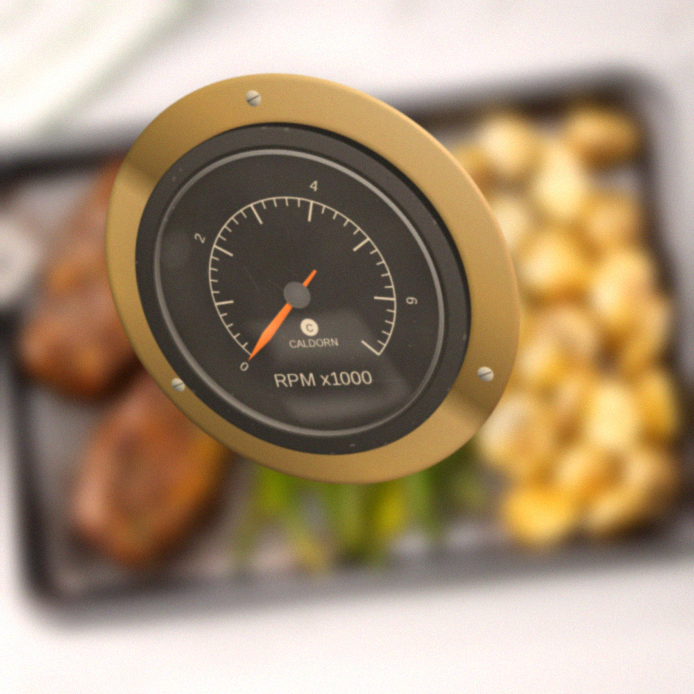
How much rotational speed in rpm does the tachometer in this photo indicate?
0 rpm
